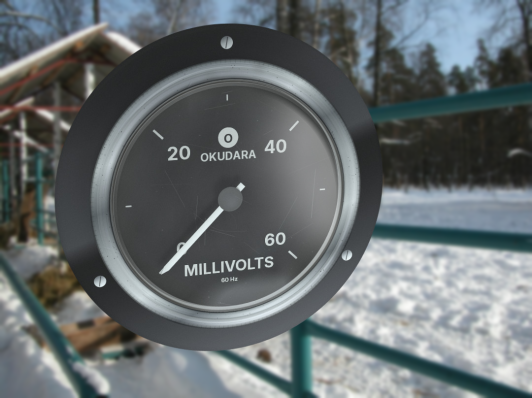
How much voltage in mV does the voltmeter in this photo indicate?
0 mV
